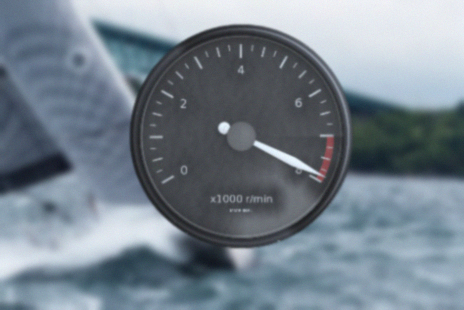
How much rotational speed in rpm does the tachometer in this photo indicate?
7875 rpm
